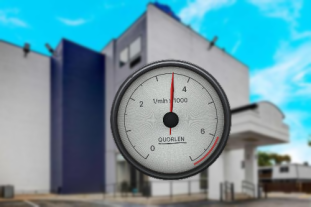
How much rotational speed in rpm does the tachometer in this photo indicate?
3500 rpm
